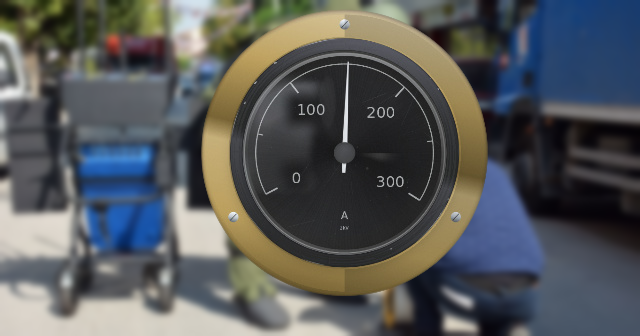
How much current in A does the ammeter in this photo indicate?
150 A
